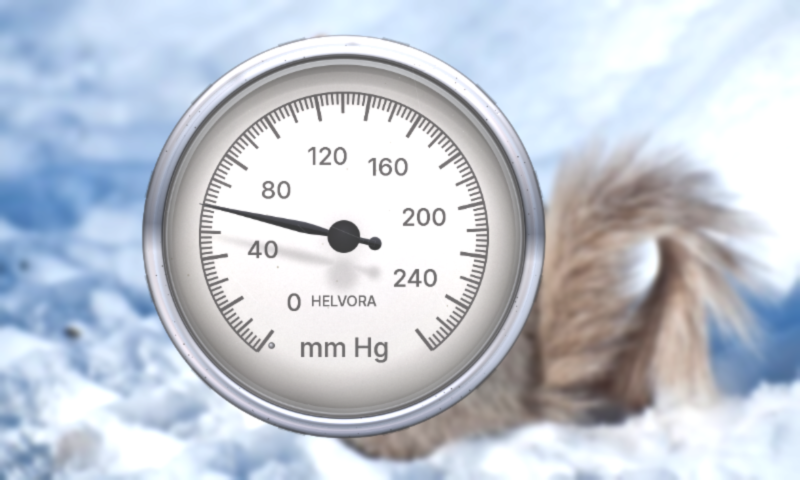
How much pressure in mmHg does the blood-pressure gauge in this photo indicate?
60 mmHg
